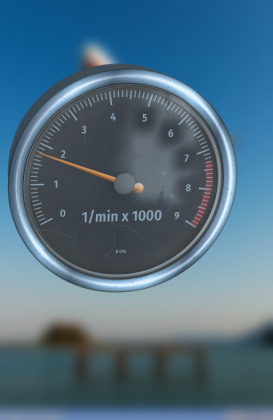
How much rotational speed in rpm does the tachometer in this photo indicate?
1800 rpm
